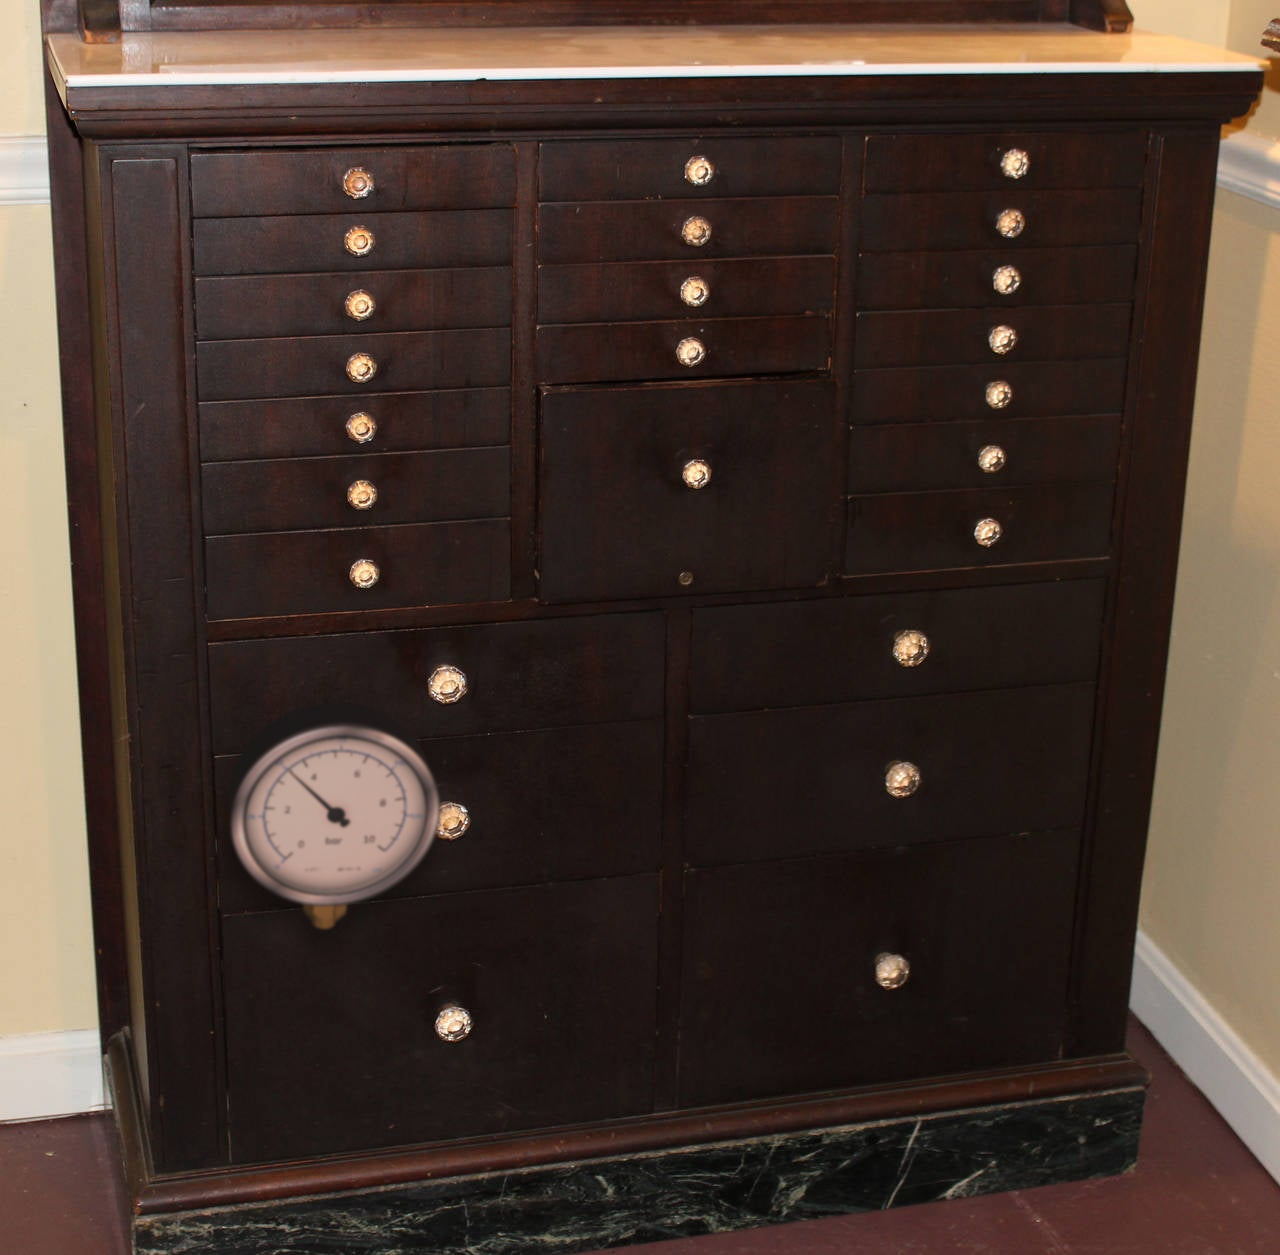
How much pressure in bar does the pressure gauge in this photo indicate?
3.5 bar
